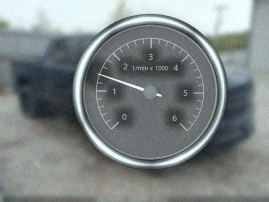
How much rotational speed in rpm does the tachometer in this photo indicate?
1400 rpm
